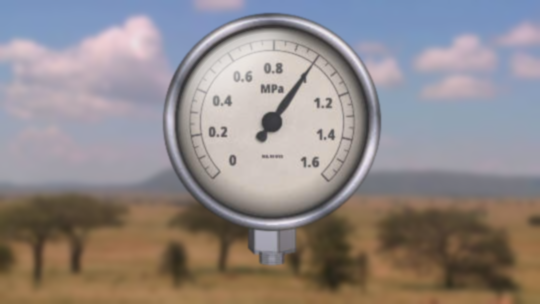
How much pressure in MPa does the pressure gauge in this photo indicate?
1 MPa
